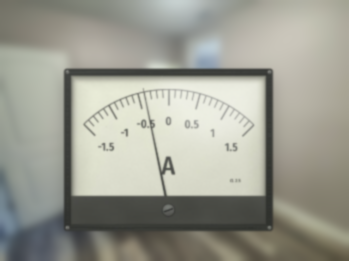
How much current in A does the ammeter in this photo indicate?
-0.4 A
